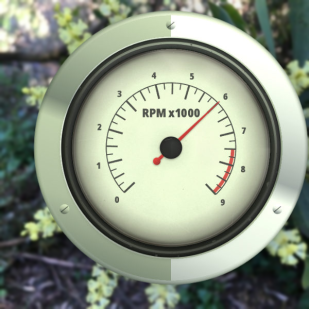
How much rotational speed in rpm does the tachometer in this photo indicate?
6000 rpm
